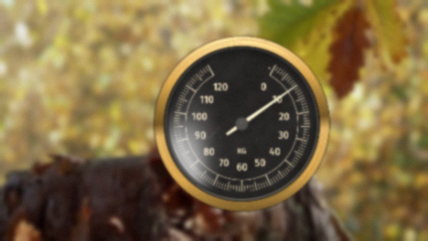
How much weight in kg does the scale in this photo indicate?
10 kg
